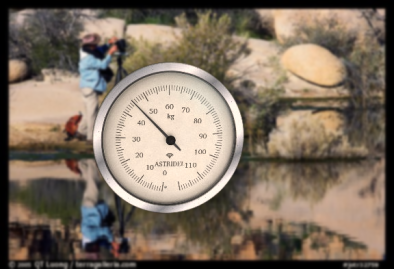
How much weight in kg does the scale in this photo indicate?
45 kg
